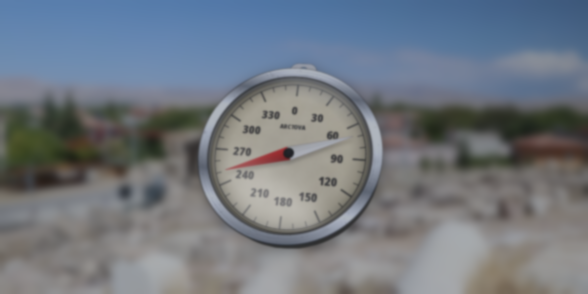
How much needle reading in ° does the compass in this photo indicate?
250 °
